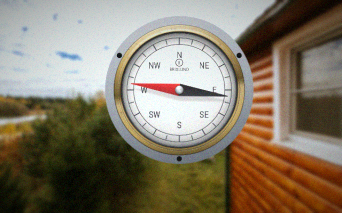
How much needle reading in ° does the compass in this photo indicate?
277.5 °
